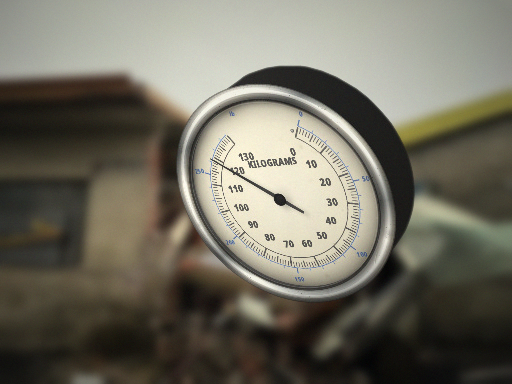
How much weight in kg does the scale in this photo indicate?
120 kg
